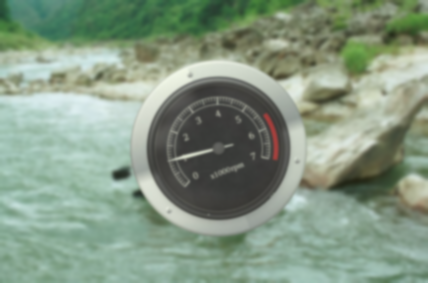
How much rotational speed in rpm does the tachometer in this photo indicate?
1000 rpm
